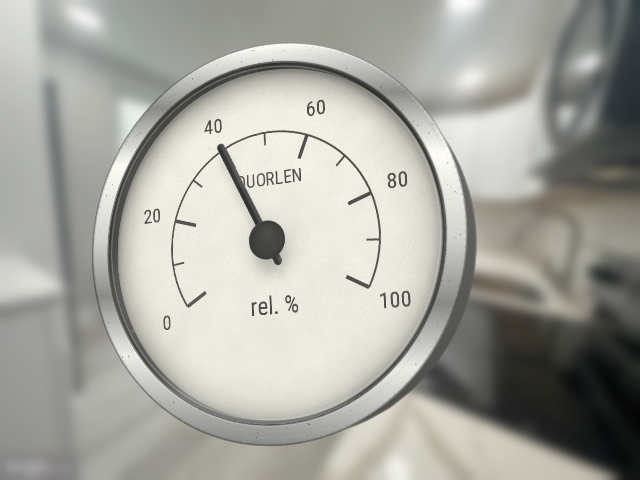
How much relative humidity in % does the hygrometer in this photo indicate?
40 %
